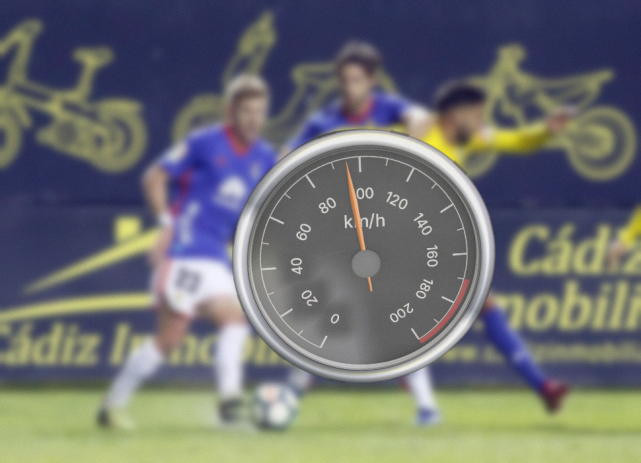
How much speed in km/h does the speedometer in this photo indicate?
95 km/h
